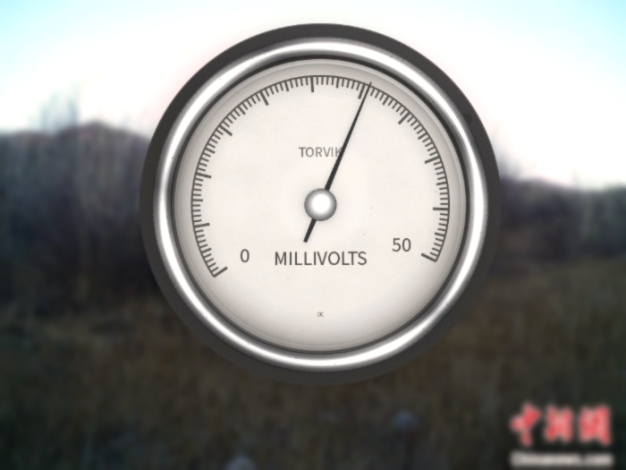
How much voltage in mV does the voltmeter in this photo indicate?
30.5 mV
